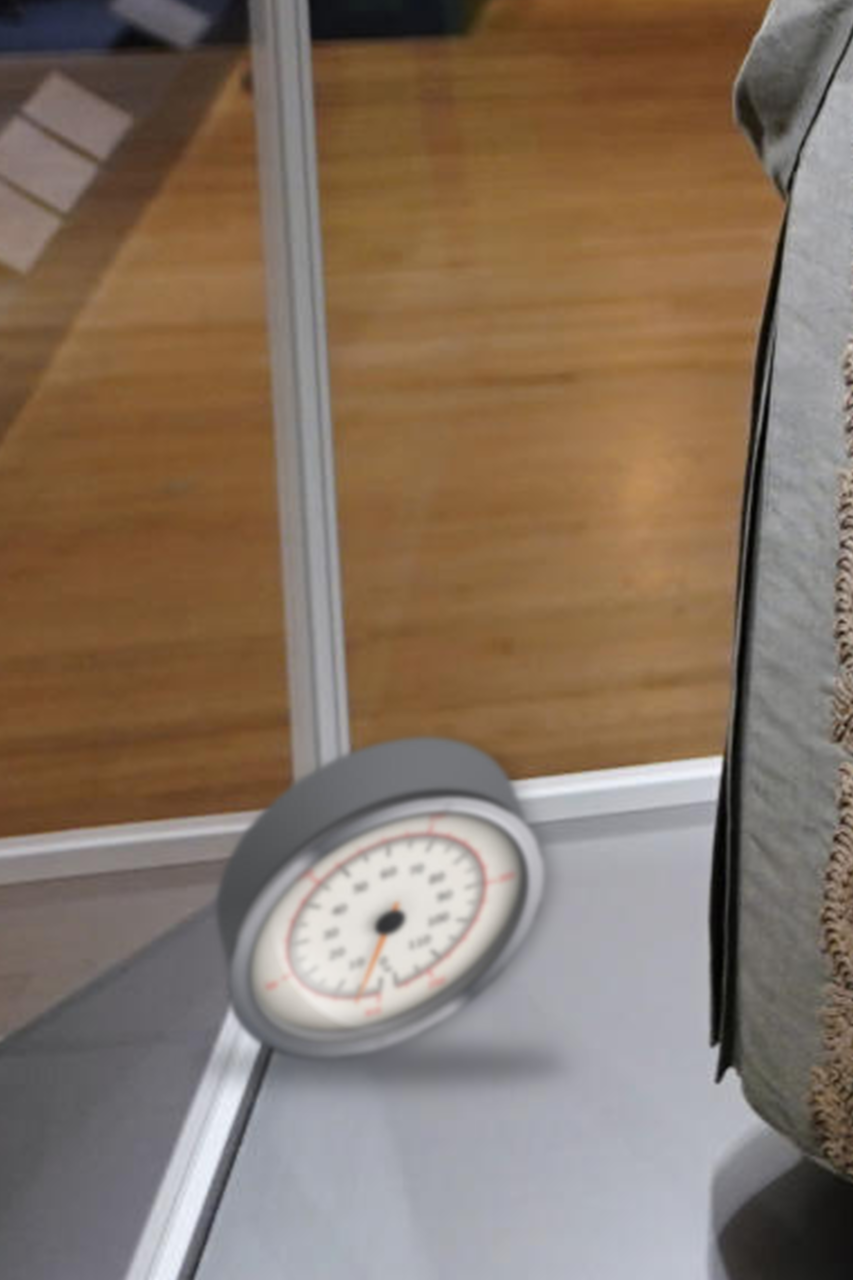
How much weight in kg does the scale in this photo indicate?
5 kg
